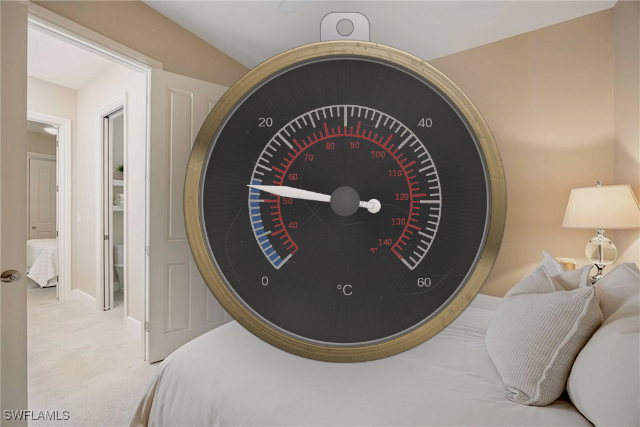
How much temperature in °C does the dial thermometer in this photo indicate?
12 °C
